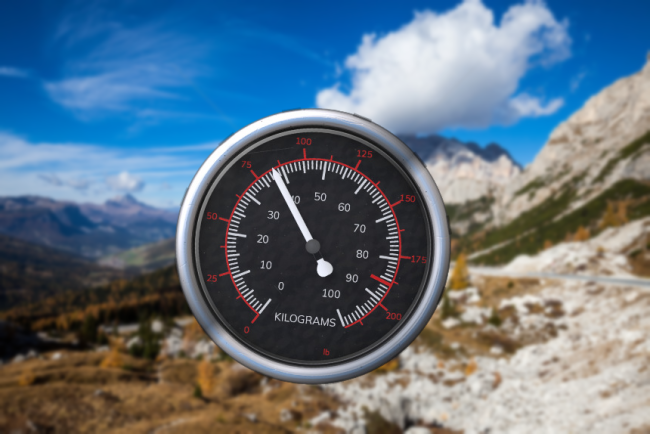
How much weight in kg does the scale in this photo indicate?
38 kg
